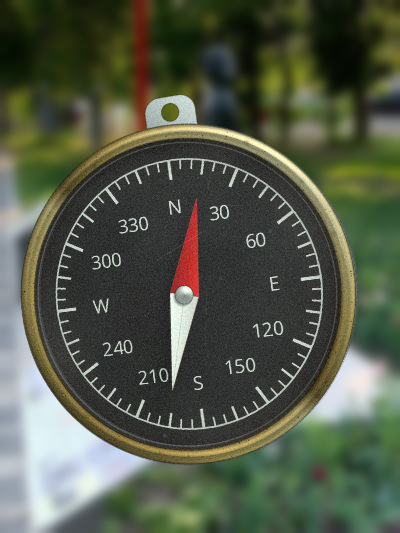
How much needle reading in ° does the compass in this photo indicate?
15 °
